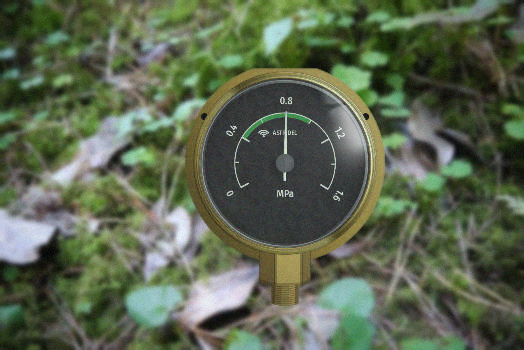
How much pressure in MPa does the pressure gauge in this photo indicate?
0.8 MPa
